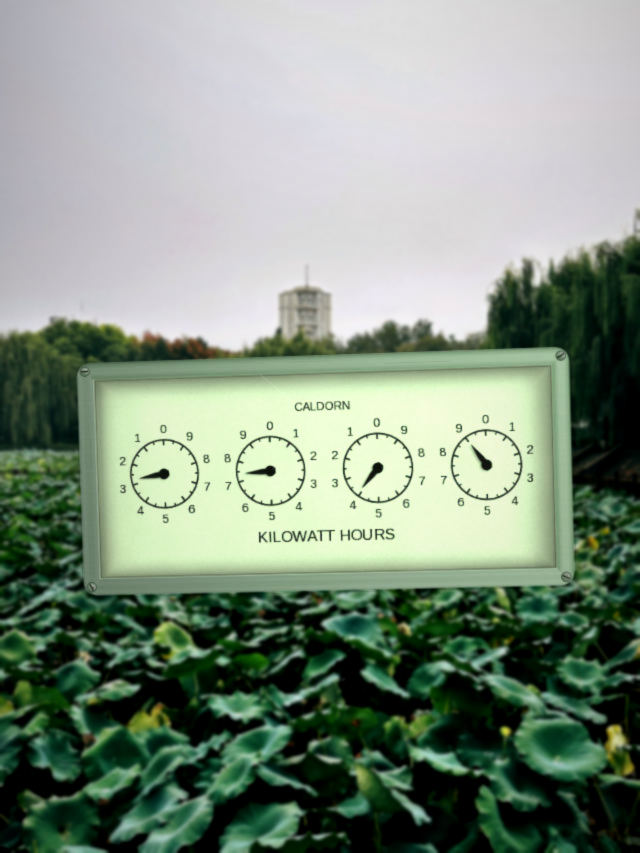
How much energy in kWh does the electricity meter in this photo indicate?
2739 kWh
